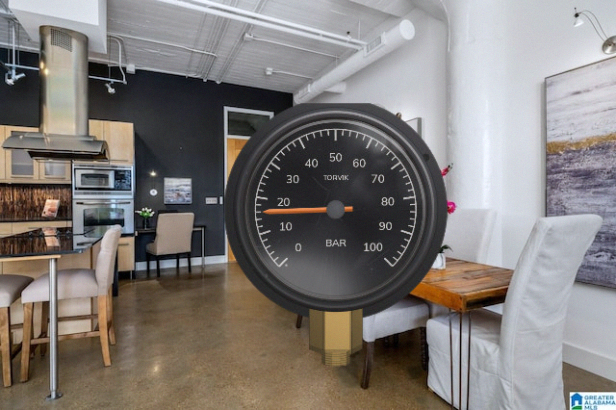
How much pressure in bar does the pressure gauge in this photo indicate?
16 bar
